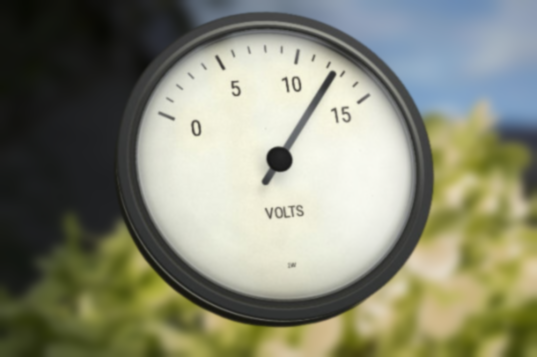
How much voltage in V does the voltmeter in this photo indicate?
12.5 V
